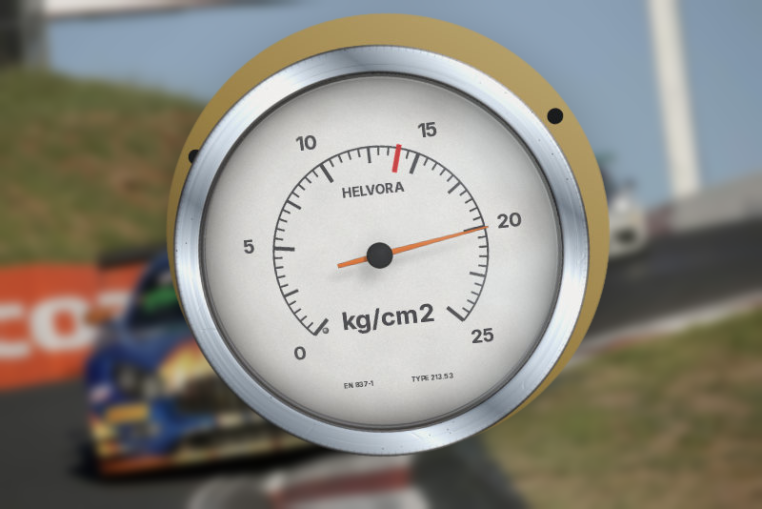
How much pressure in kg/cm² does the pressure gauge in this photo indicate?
20 kg/cm²
